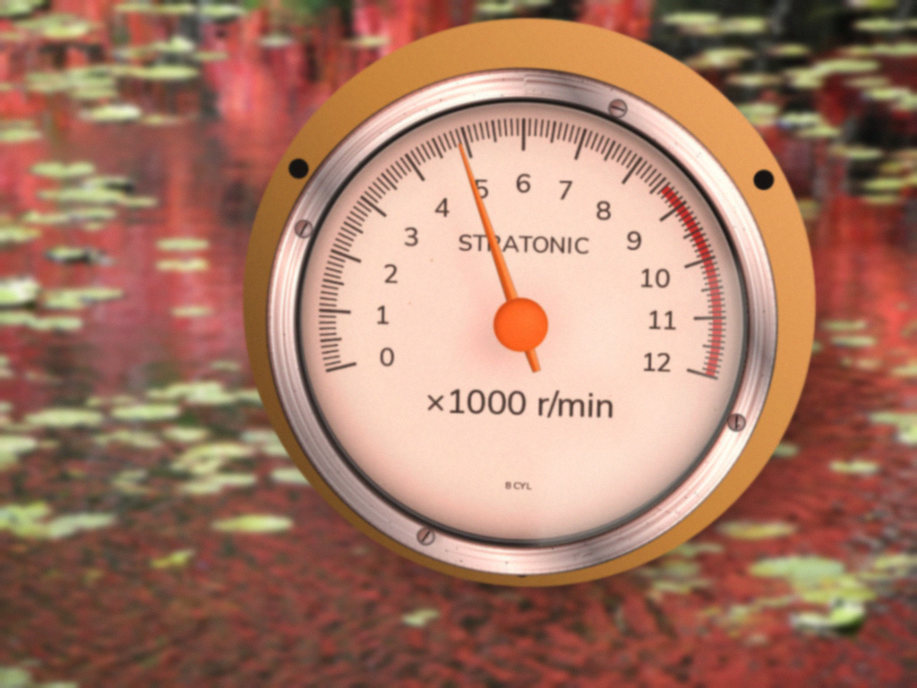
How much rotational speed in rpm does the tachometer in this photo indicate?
4900 rpm
